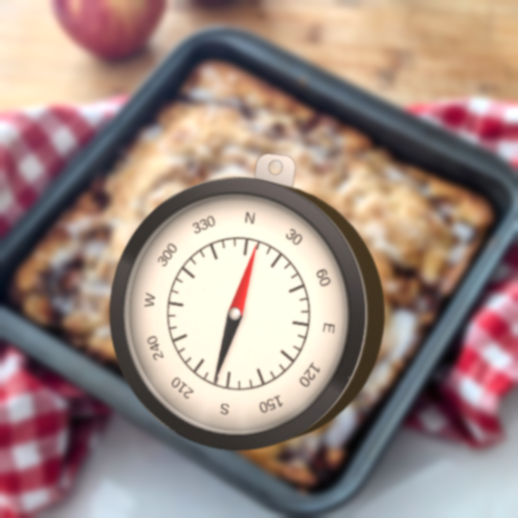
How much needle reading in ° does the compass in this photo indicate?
10 °
